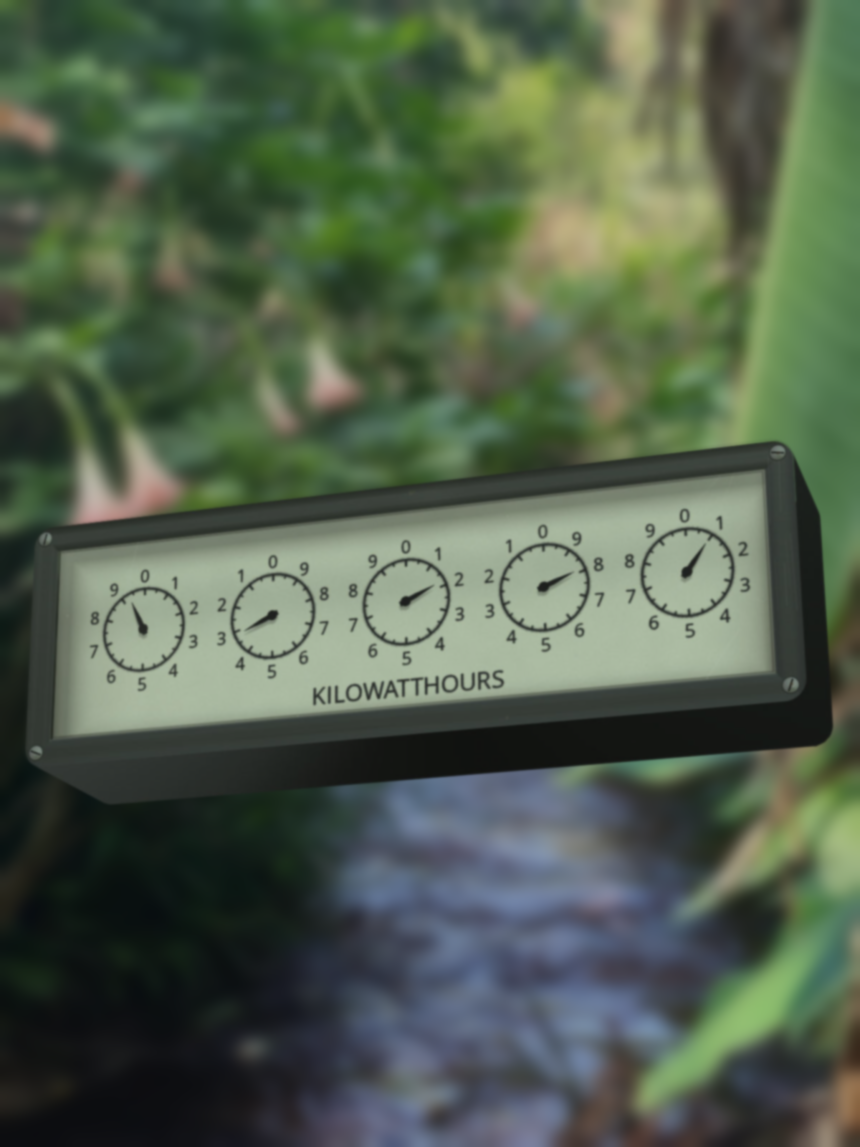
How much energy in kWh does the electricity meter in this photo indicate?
93181 kWh
